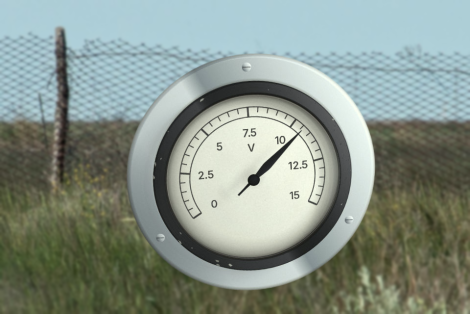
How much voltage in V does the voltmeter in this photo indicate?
10.5 V
